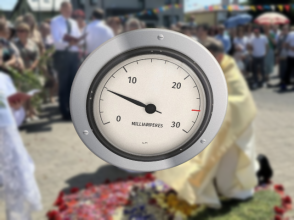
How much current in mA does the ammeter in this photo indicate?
6 mA
